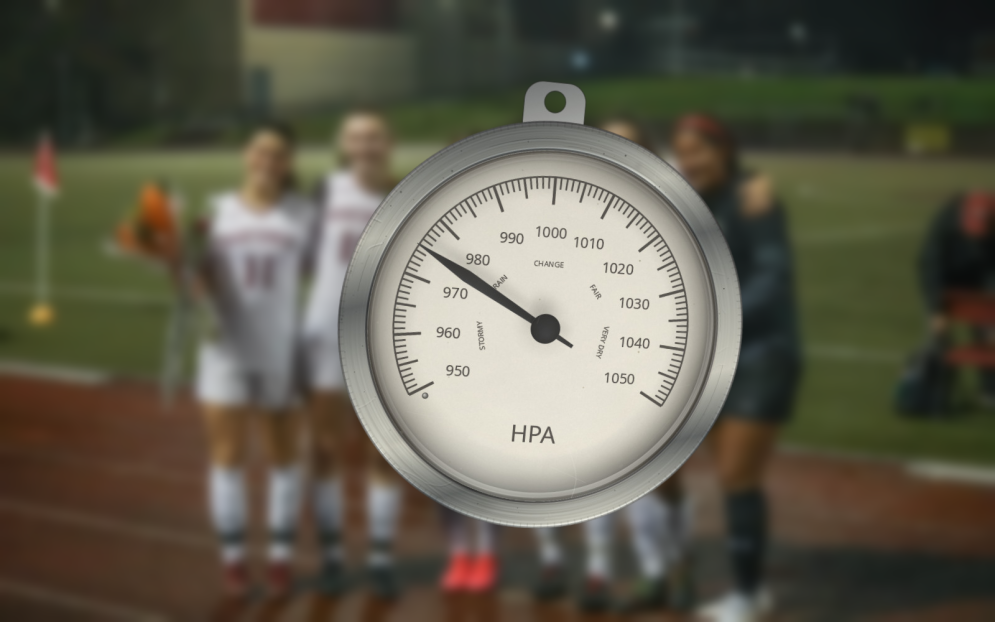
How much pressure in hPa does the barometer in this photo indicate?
975 hPa
